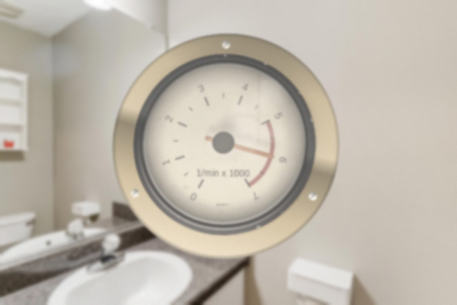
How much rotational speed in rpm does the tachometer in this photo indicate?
6000 rpm
